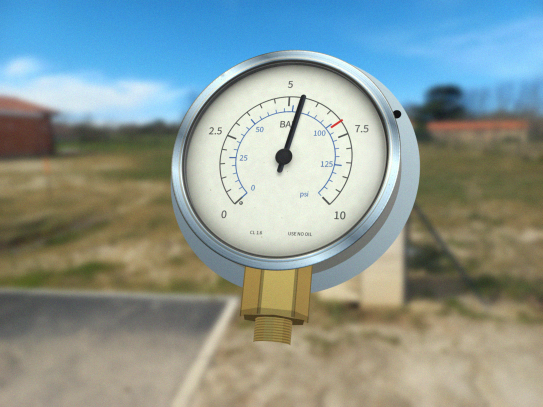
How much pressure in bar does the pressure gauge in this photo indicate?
5.5 bar
